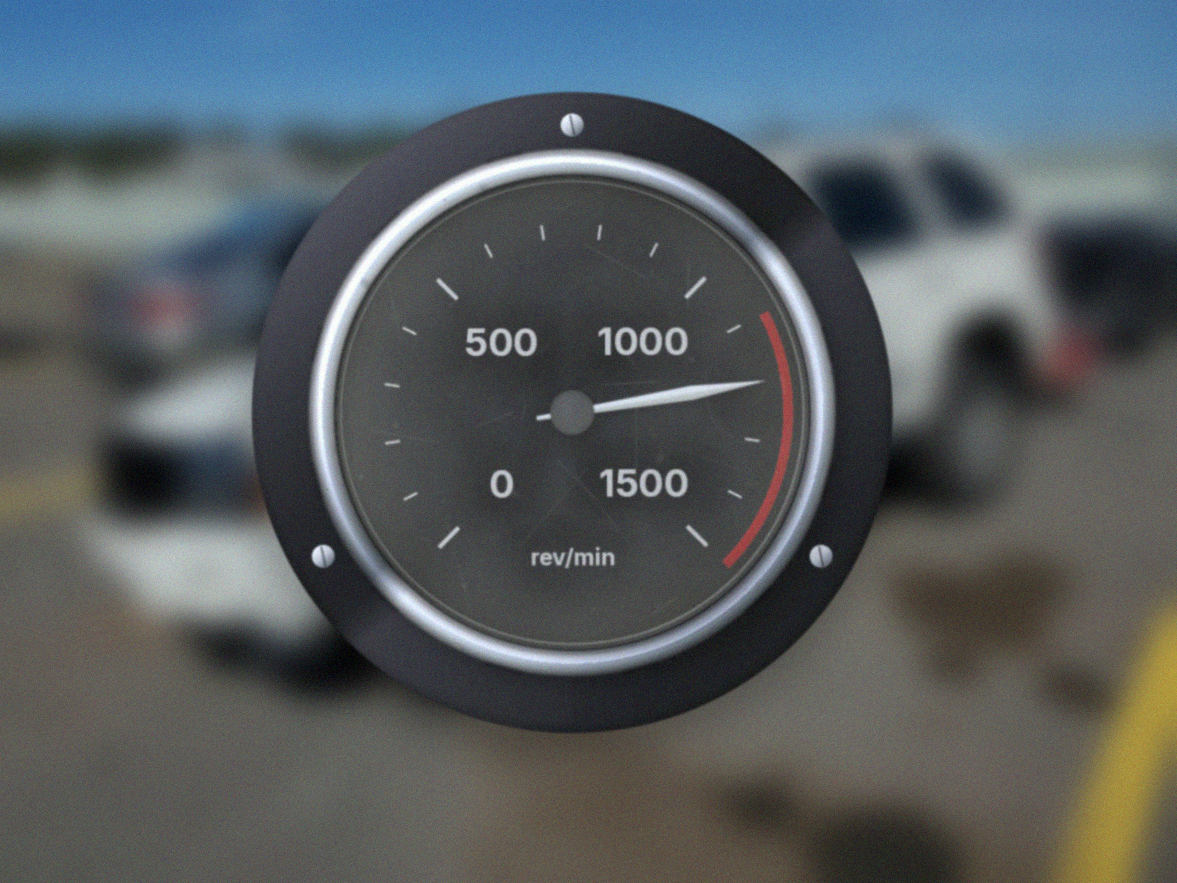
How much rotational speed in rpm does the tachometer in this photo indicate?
1200 rpm
